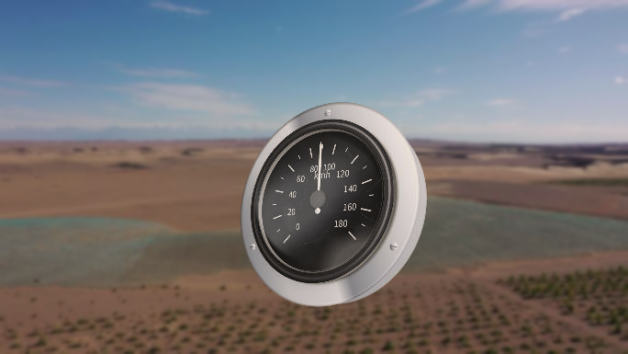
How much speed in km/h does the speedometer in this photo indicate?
90 km/h
